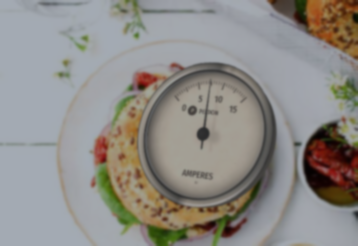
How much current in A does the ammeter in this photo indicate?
7.5 A
